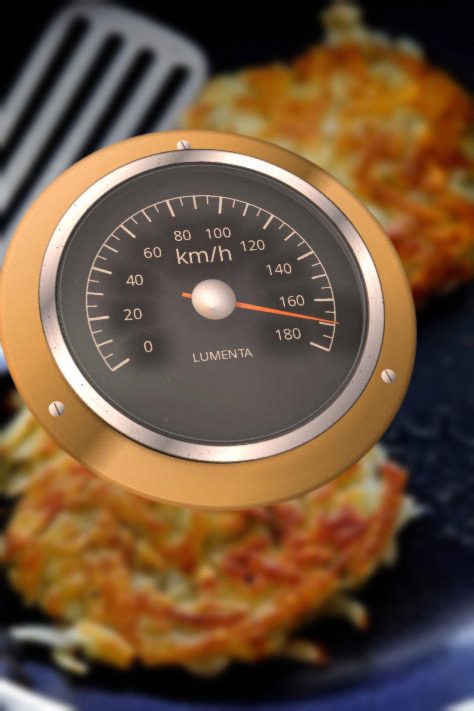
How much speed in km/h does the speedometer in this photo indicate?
170 km/h
